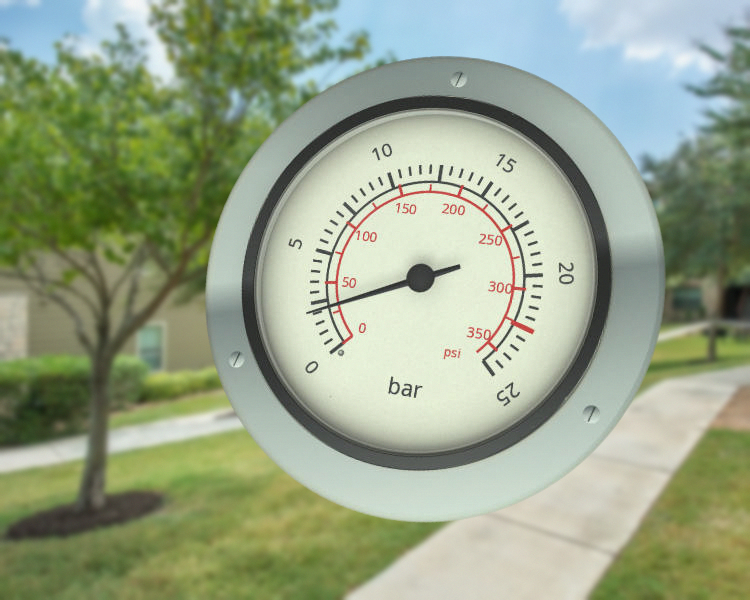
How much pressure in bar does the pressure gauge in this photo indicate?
2 bar
